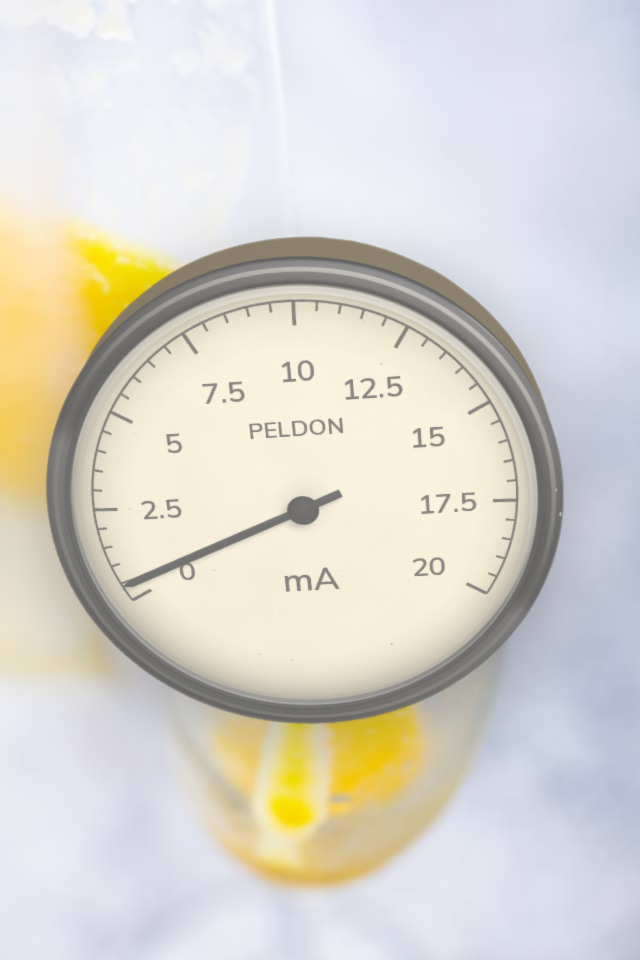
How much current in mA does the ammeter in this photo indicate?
0.5 mA
